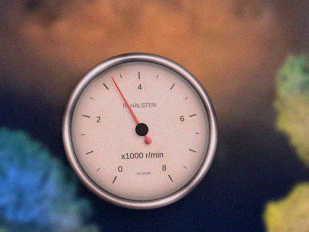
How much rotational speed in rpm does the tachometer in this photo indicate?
3250 rpm
